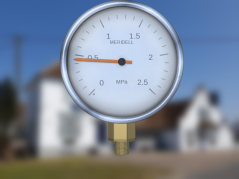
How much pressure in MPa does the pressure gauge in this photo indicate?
0.45 MPa
